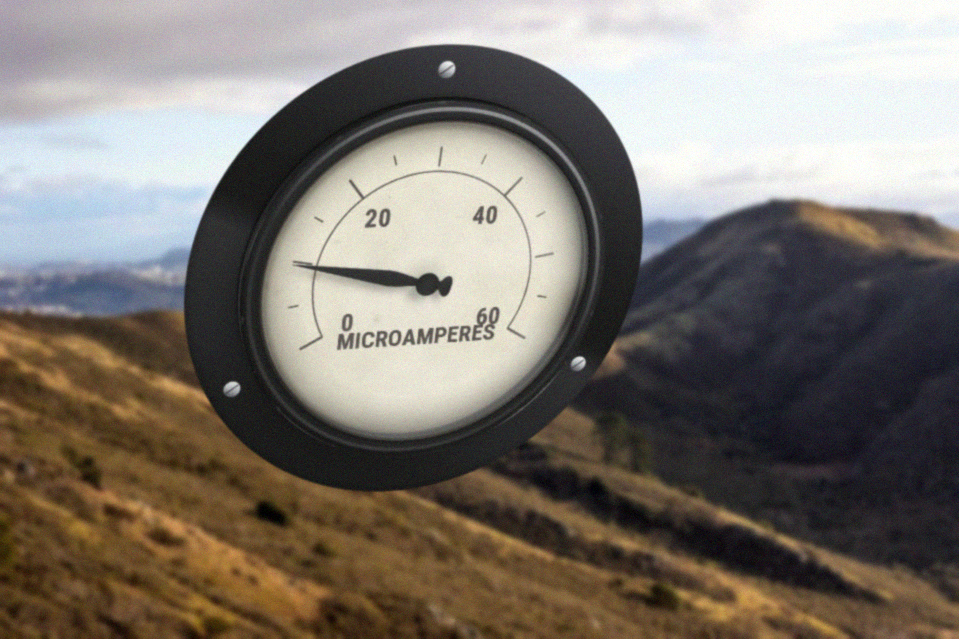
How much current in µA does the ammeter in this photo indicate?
10 µA
